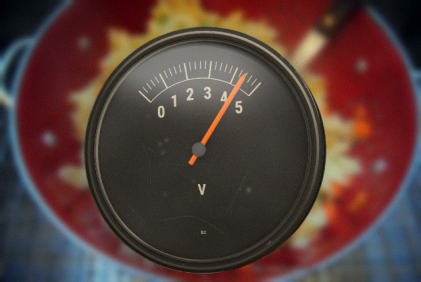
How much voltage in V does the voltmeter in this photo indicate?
4.4 V
